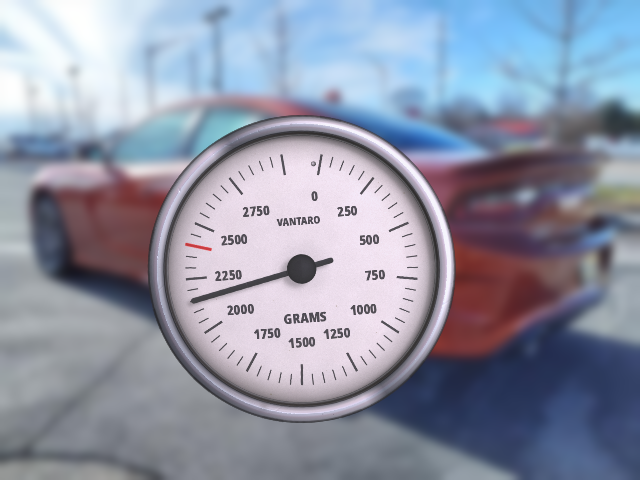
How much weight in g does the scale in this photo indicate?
2150 g
